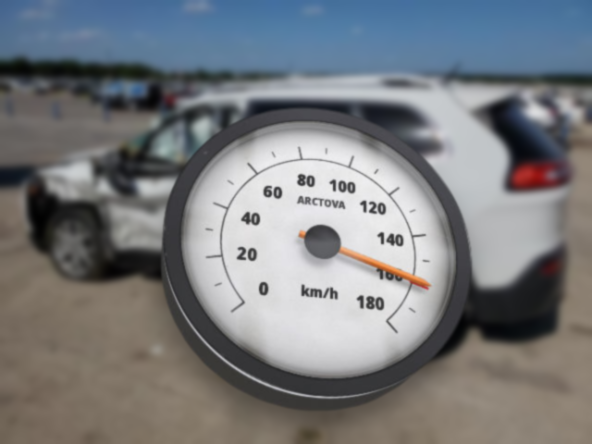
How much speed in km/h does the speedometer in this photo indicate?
160 km/h
